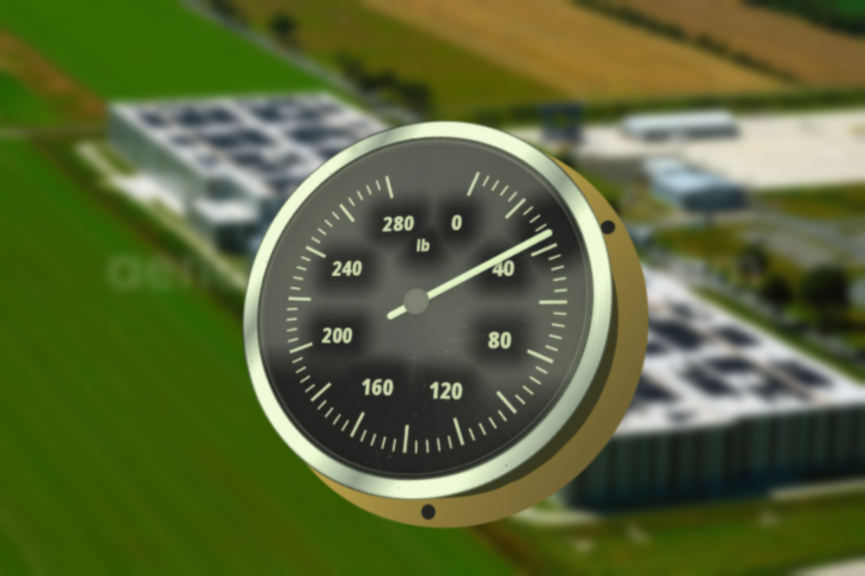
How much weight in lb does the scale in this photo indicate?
36 lb
